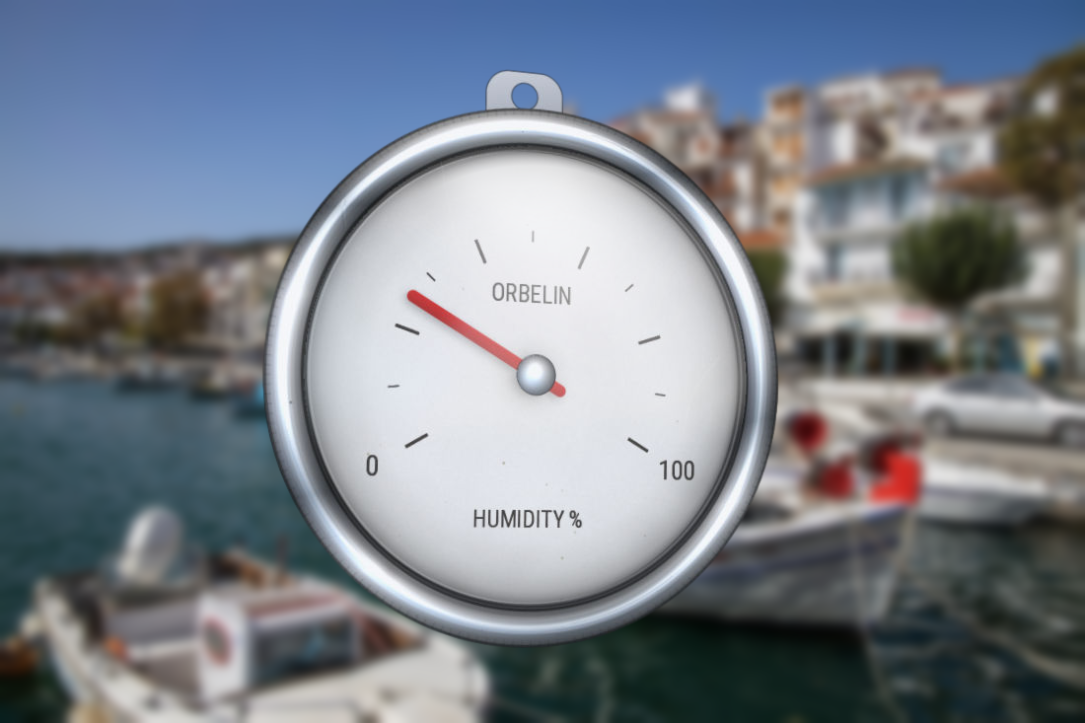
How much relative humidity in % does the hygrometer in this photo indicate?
25 %
